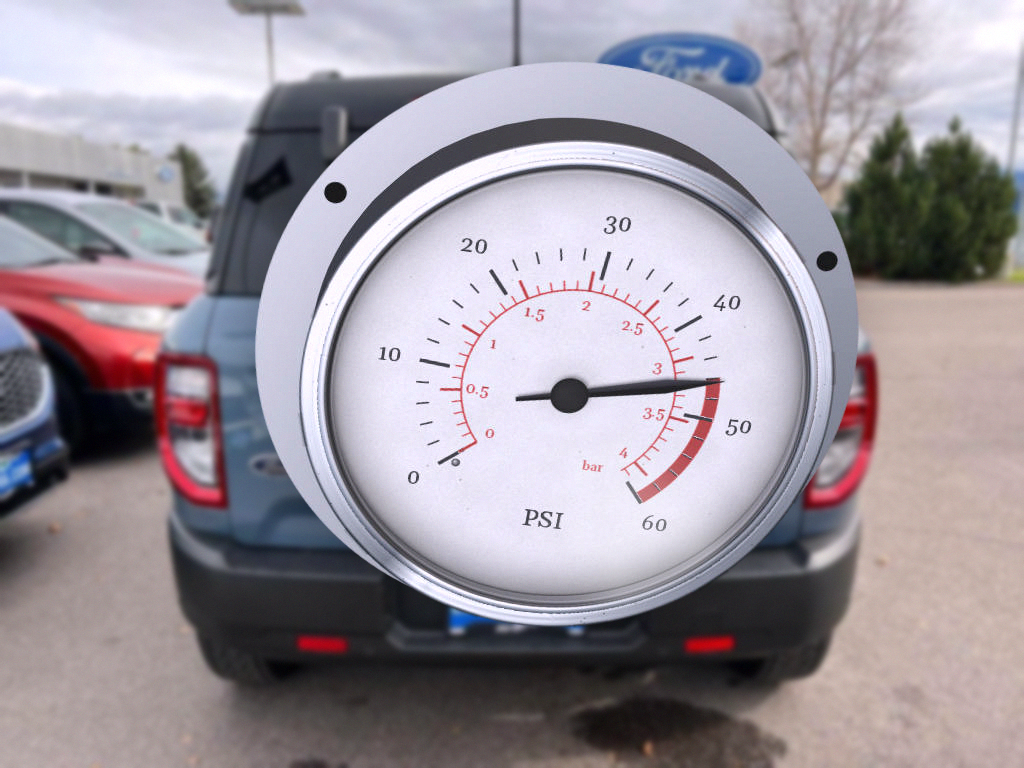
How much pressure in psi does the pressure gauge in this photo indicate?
46 psi
